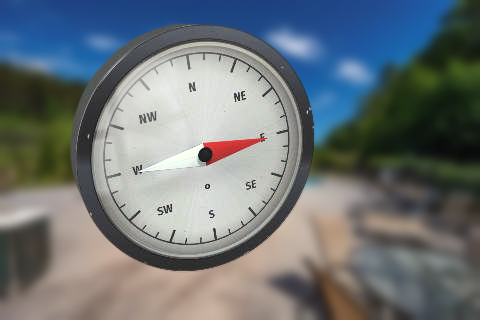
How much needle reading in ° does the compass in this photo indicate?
90 °
